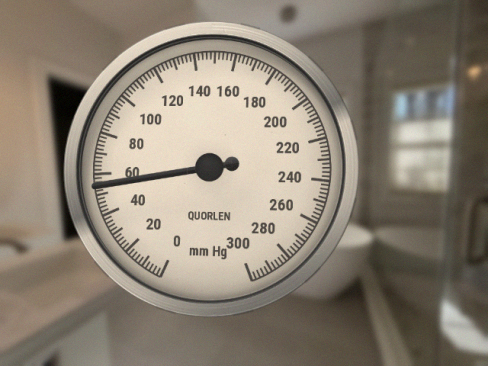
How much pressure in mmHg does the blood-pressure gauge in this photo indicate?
54 mmHg
